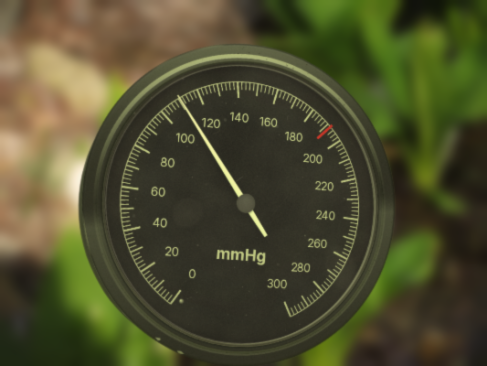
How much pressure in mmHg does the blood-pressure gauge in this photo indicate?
110 mmHg
